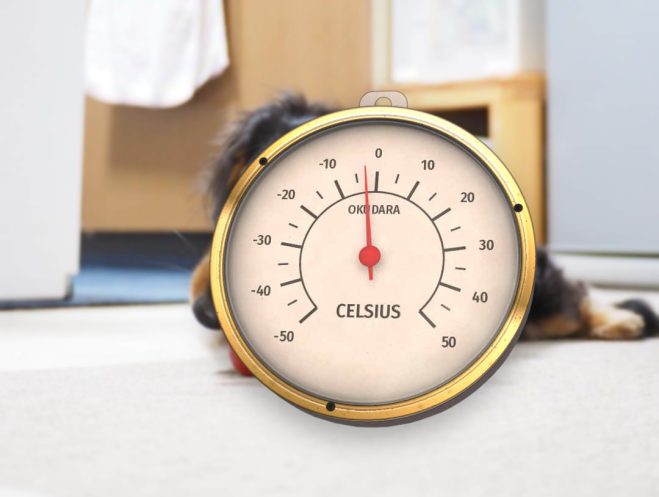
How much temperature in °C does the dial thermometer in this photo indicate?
-2.5 °C
